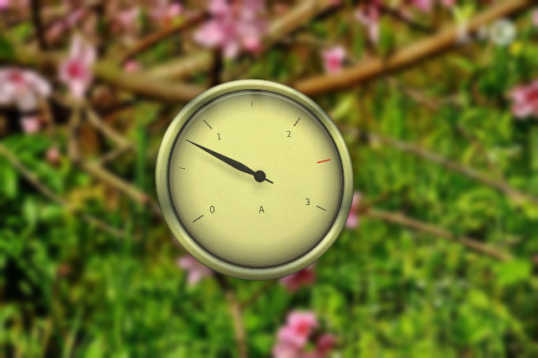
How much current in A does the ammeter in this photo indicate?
0.75 A
